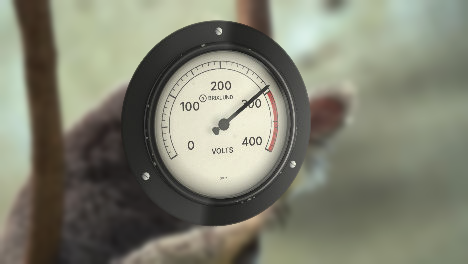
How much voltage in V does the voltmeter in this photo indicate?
290 V
